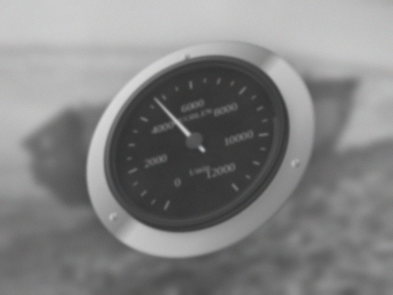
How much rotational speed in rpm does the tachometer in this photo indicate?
4750 rpm
